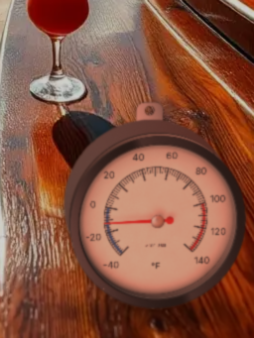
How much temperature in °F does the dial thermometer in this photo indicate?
-10 °F
